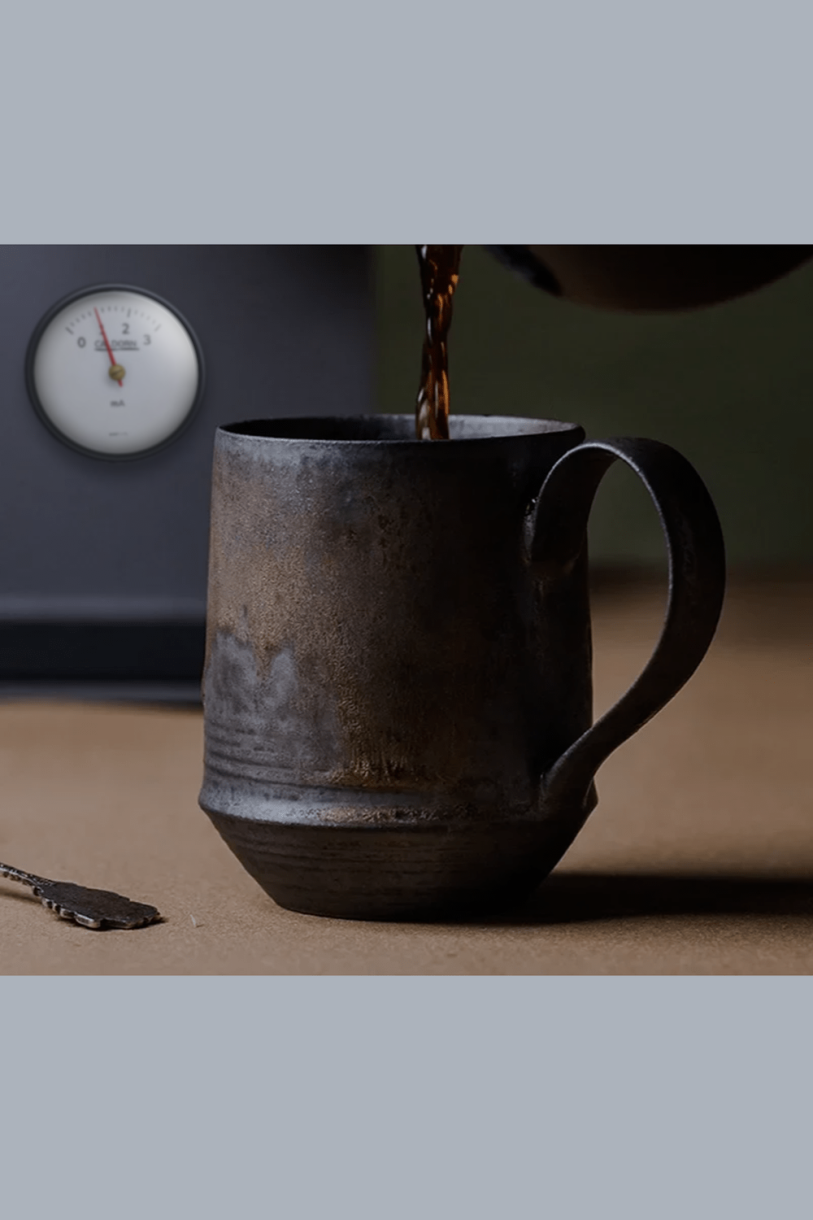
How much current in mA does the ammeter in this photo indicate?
1 mA
